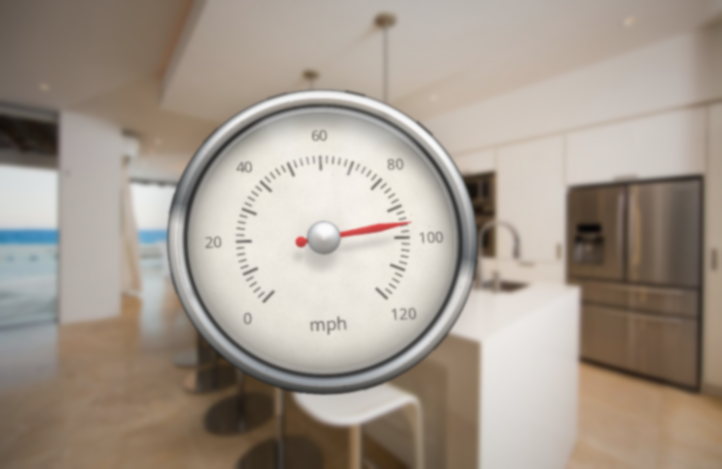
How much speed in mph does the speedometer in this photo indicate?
96 mph
